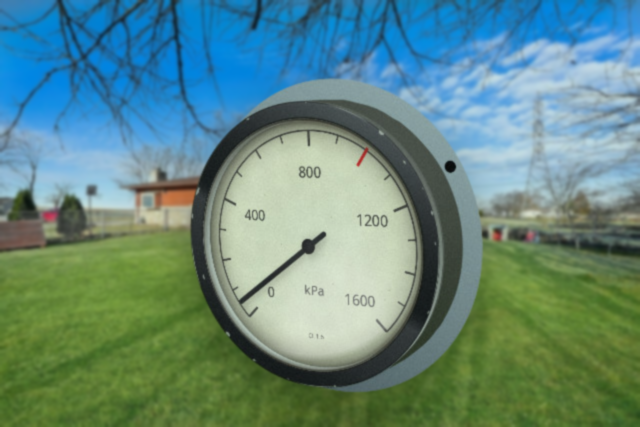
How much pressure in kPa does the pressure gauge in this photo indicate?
50 kPa
